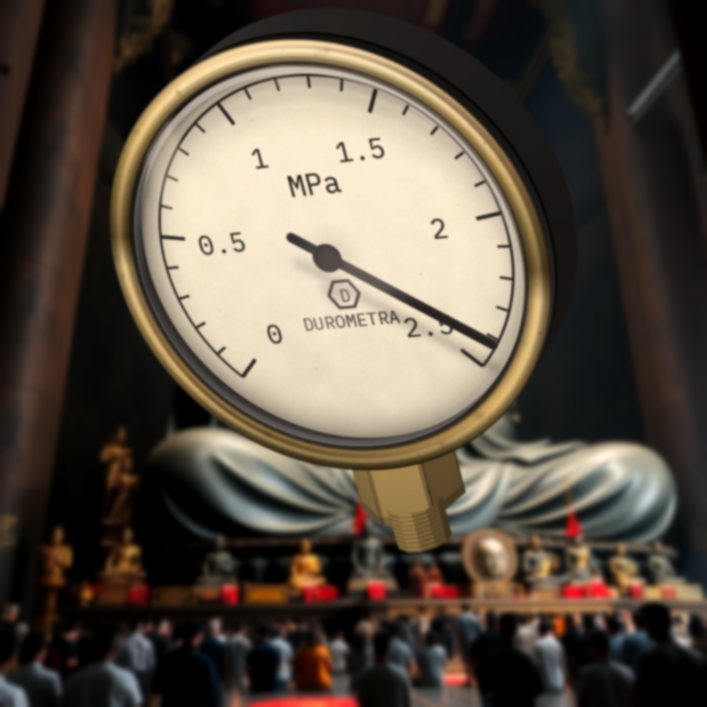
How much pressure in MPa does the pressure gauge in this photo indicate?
2.4 MPa
